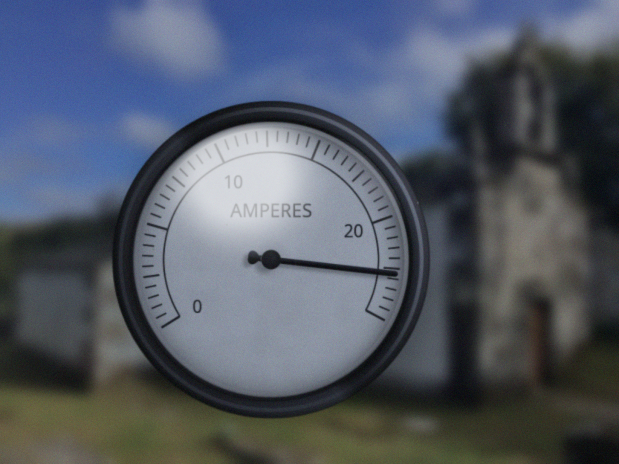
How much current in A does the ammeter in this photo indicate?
22.75 A
